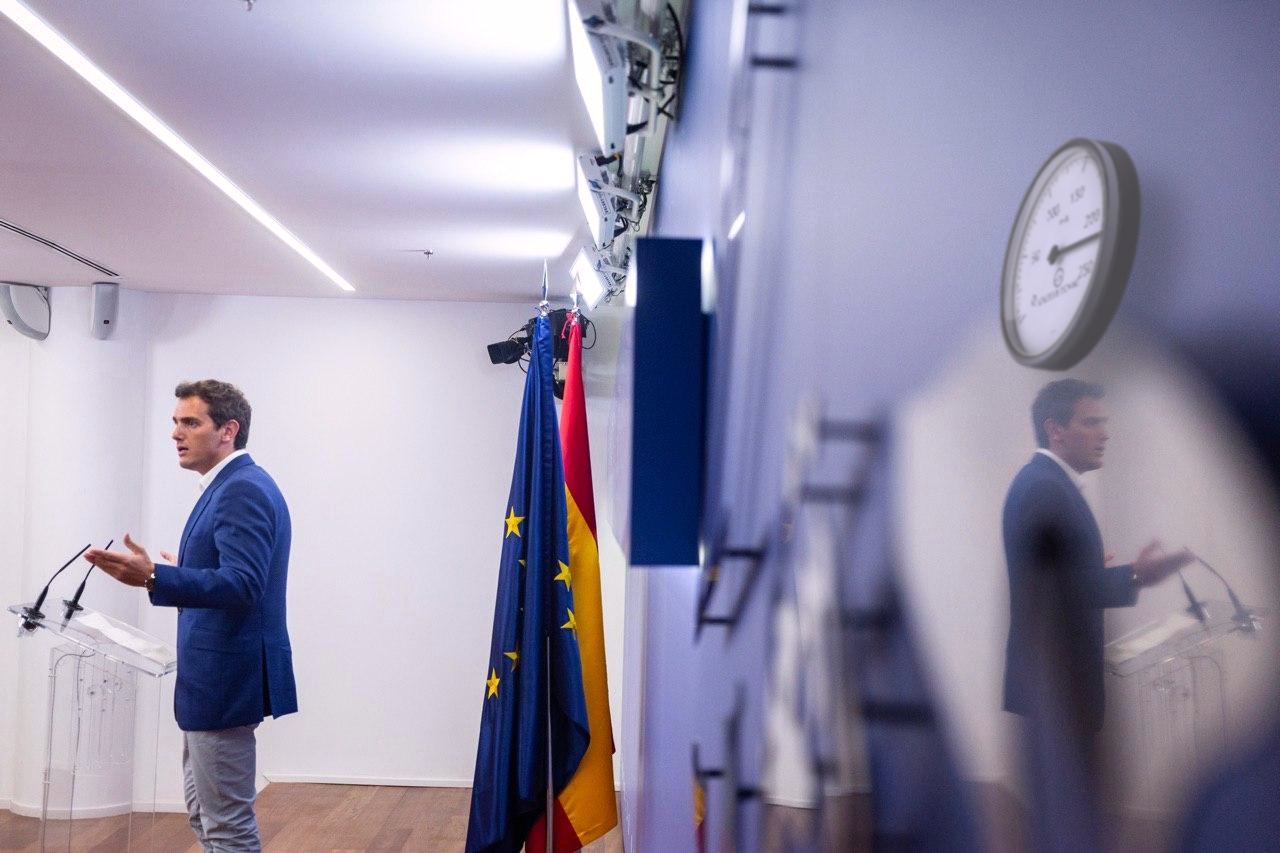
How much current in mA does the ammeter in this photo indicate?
225 mA
